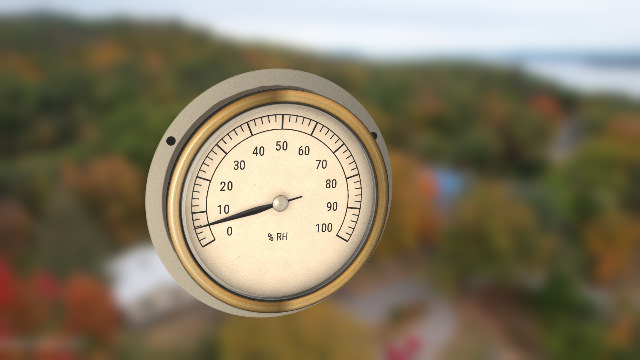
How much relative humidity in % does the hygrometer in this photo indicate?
6 %
